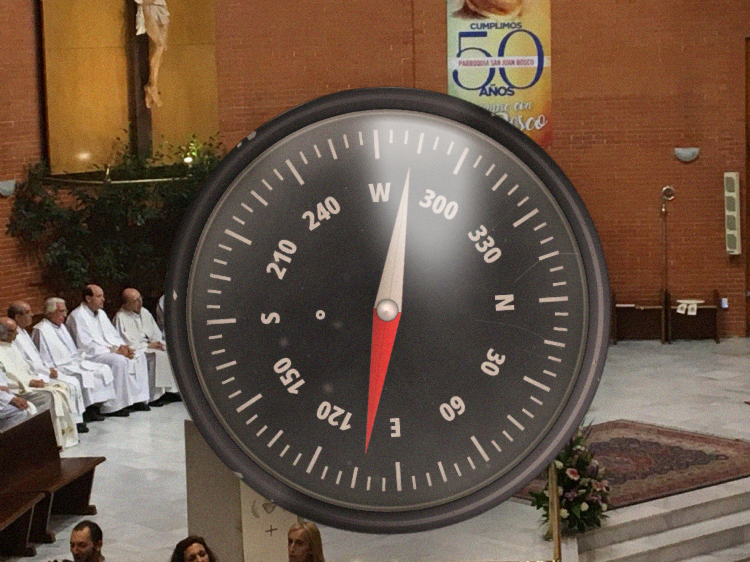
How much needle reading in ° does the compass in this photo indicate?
102.5 °
